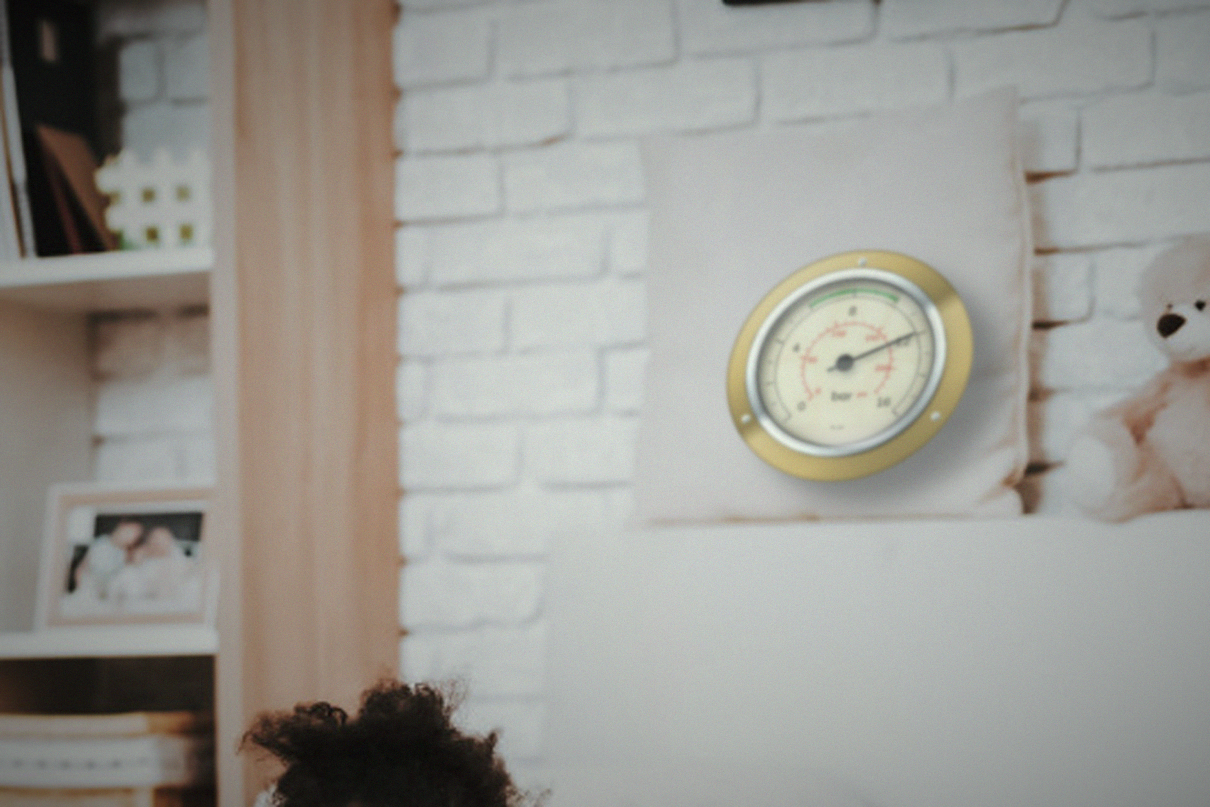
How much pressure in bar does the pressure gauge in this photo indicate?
12 bar
